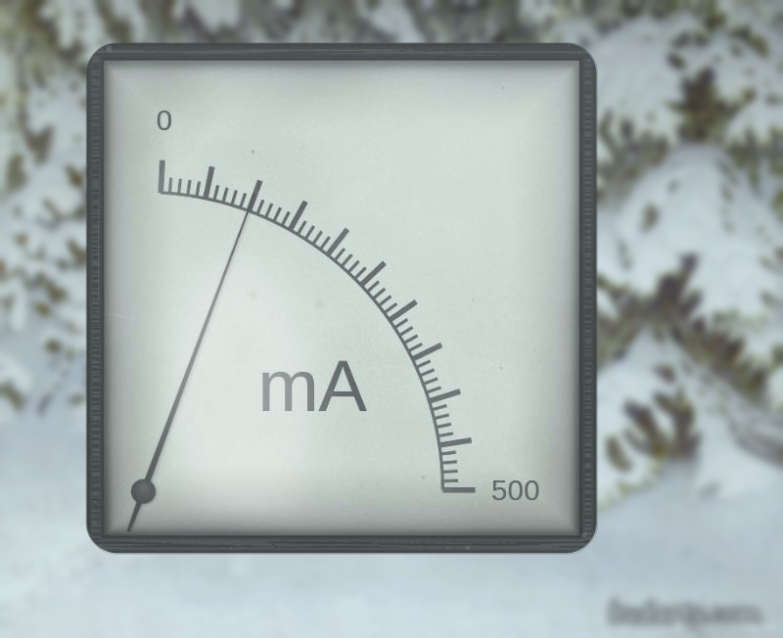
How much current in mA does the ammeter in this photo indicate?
100 mA
